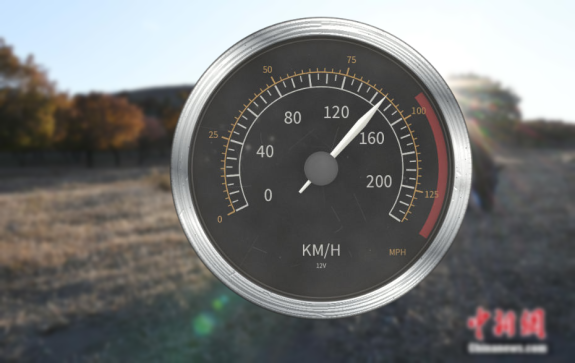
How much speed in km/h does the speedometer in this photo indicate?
145 km/h
